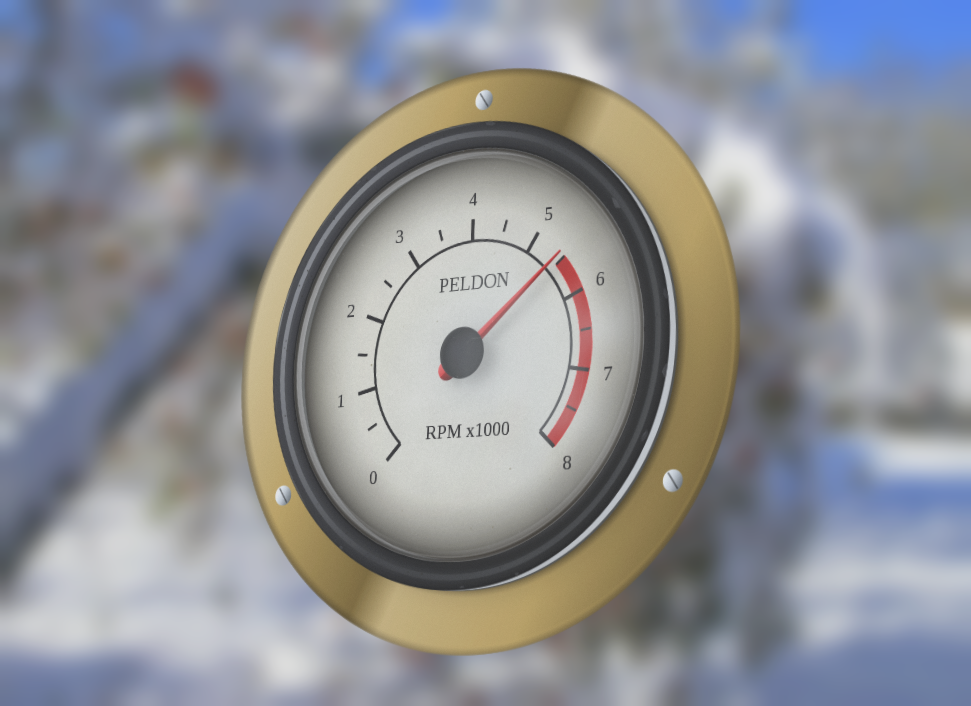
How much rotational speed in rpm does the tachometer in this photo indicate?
5500 rpm
